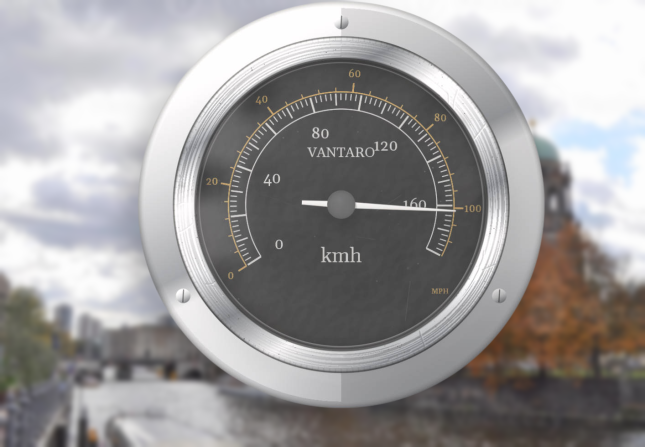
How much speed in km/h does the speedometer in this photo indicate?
162 km/h
